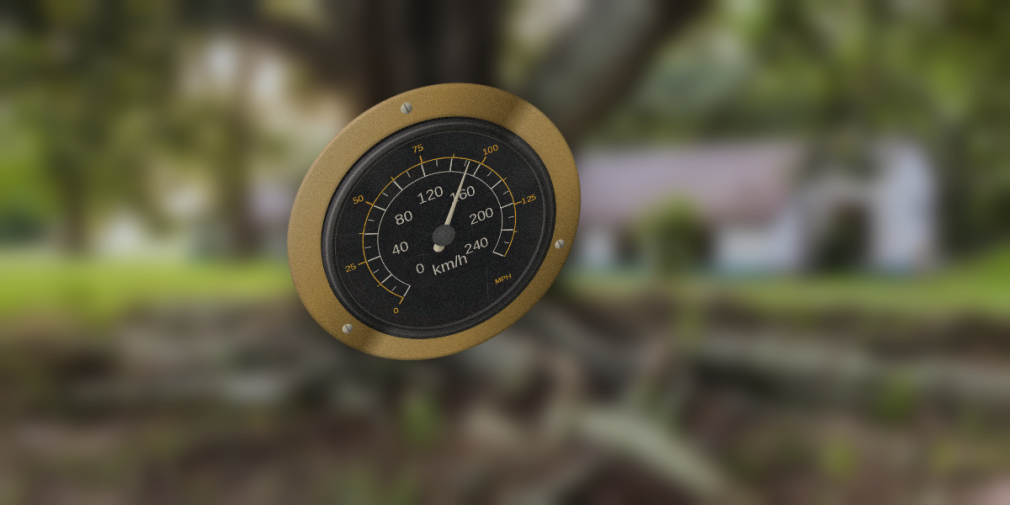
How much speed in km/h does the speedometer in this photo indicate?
150 km/h
